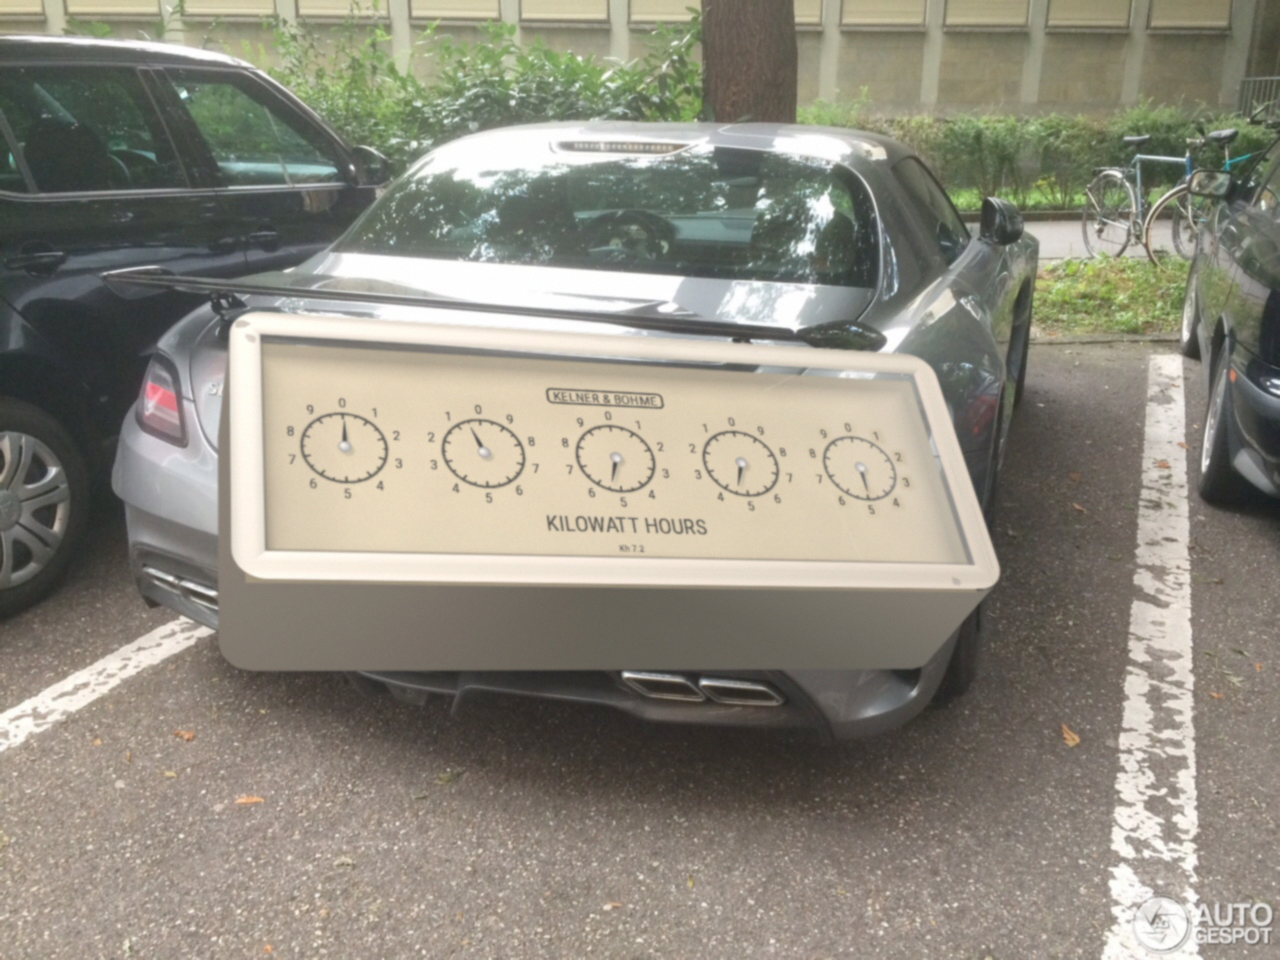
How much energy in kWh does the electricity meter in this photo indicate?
545 kWh
